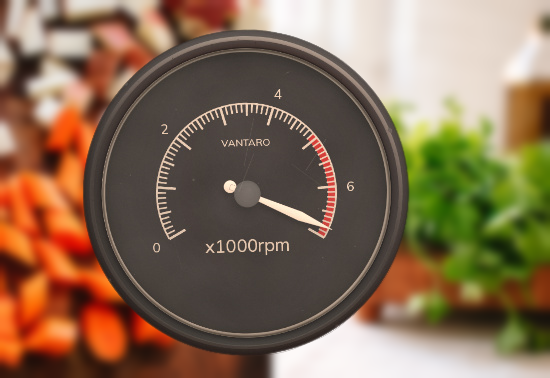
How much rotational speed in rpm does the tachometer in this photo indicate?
6800 rpm
